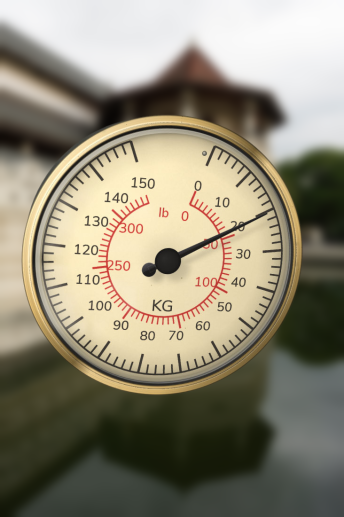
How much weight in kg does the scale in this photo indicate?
20 kg
